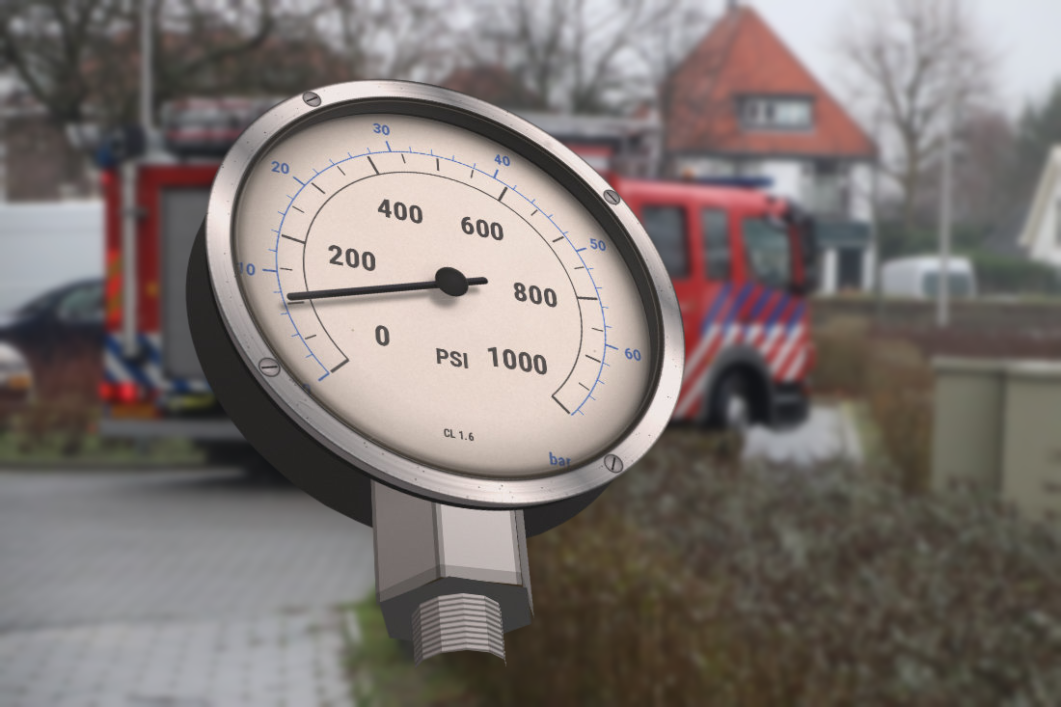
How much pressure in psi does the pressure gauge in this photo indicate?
100 psi
